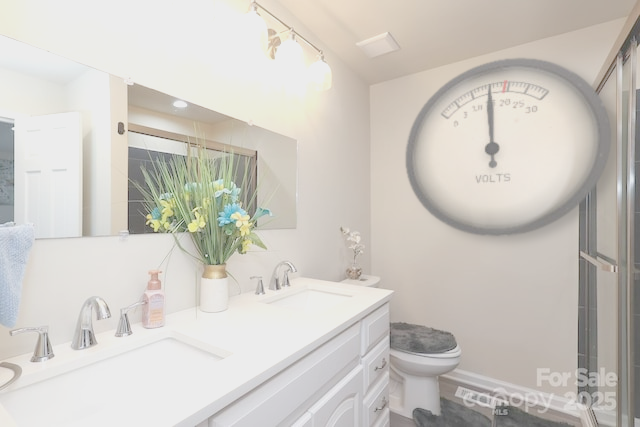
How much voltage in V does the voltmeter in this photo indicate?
15 V
